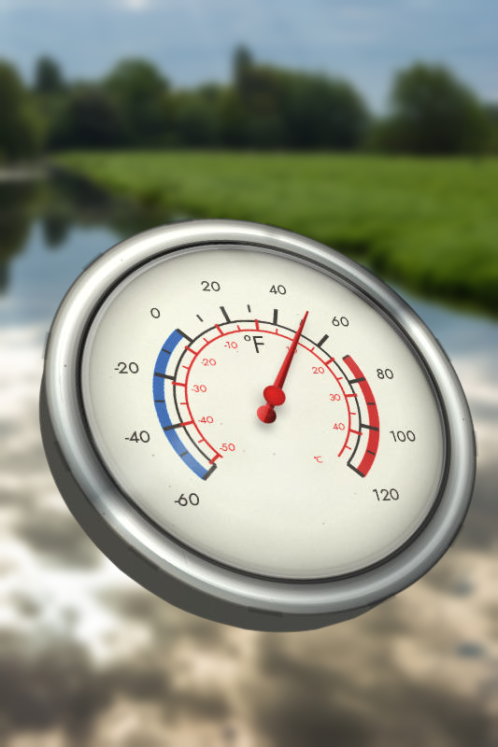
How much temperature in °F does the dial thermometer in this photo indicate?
50 °F
